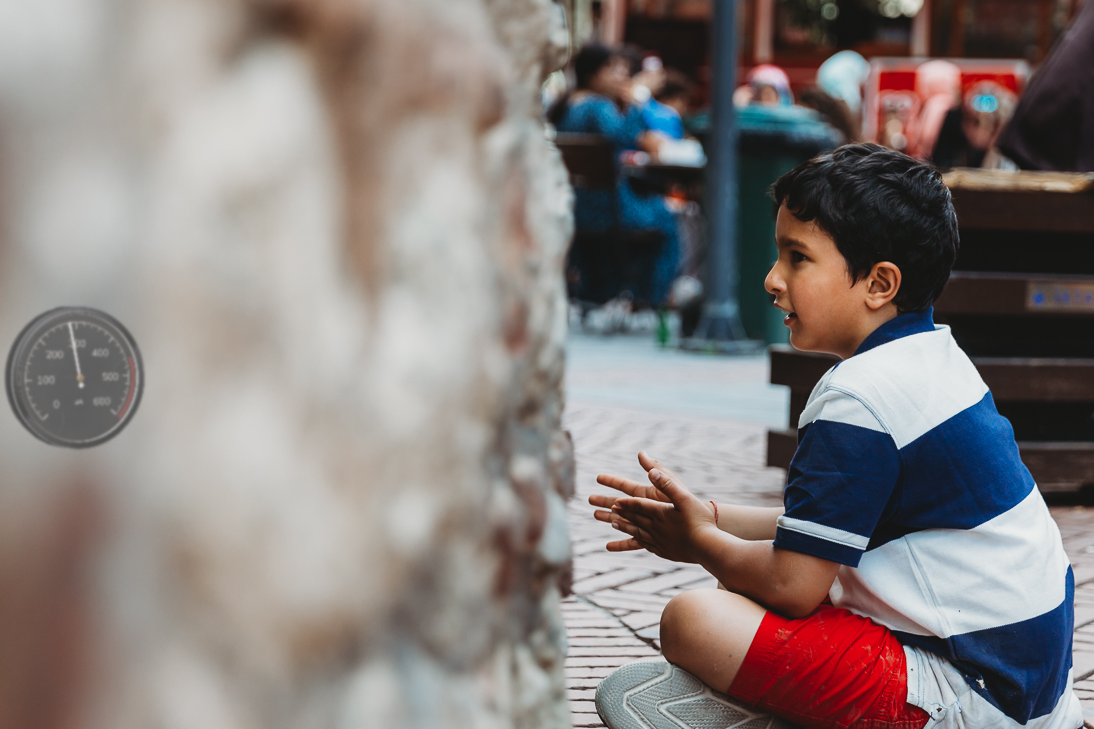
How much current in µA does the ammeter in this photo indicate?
280 µA
